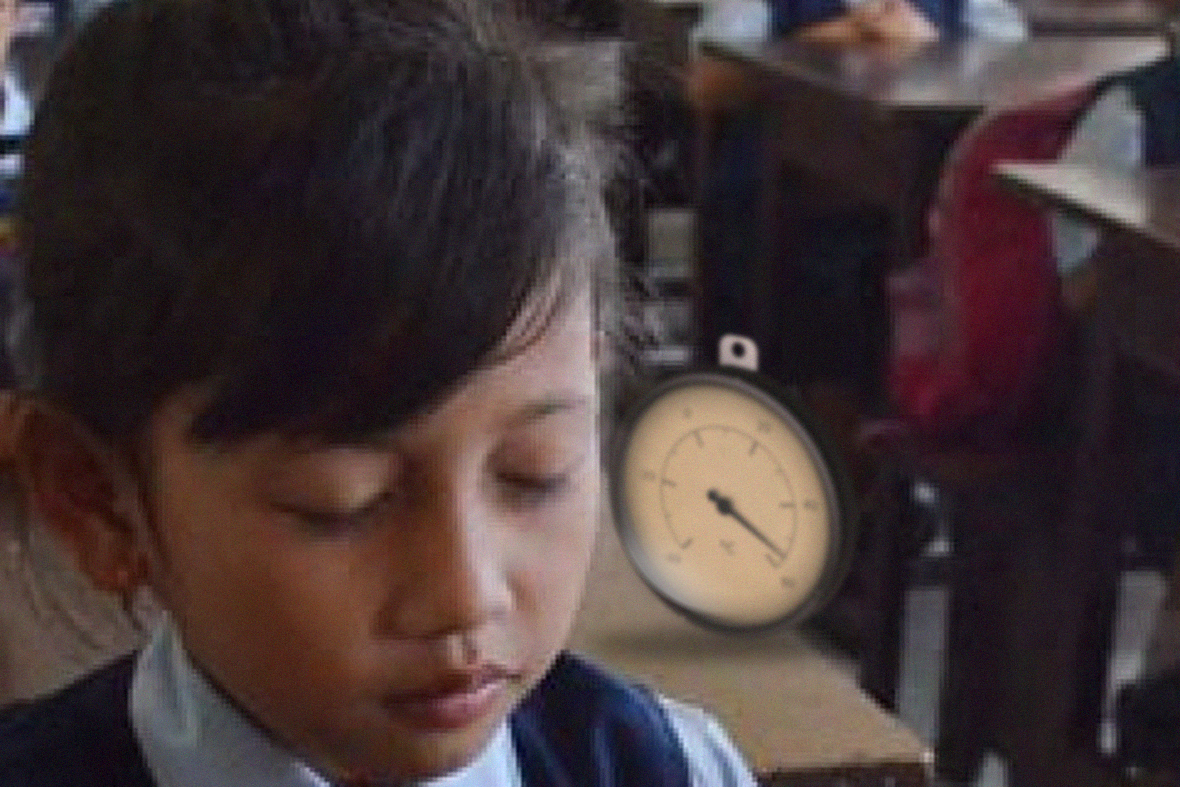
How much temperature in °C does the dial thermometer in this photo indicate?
55 °C
